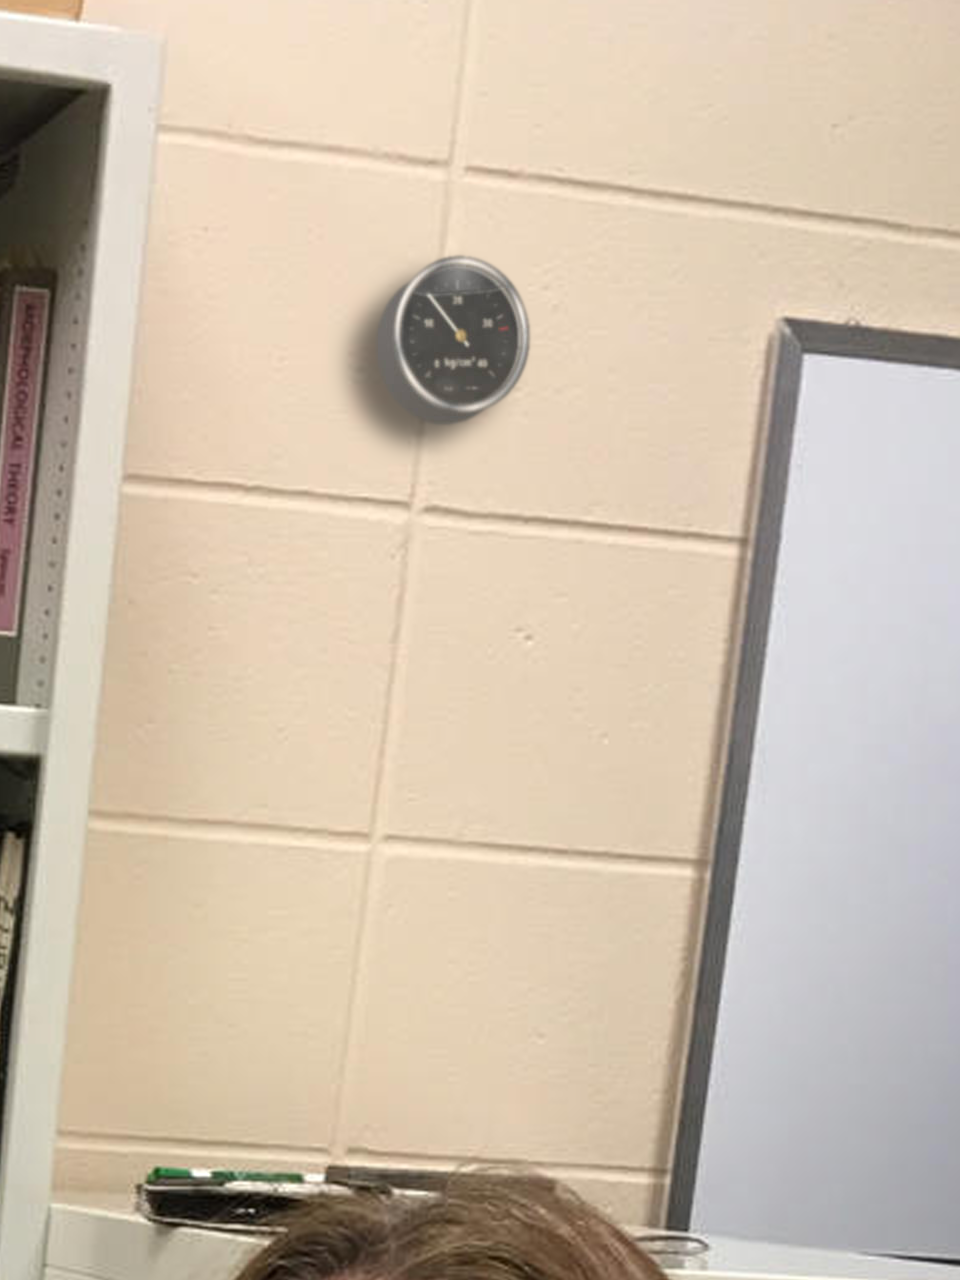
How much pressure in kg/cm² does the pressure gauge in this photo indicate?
14 kg/cm²
